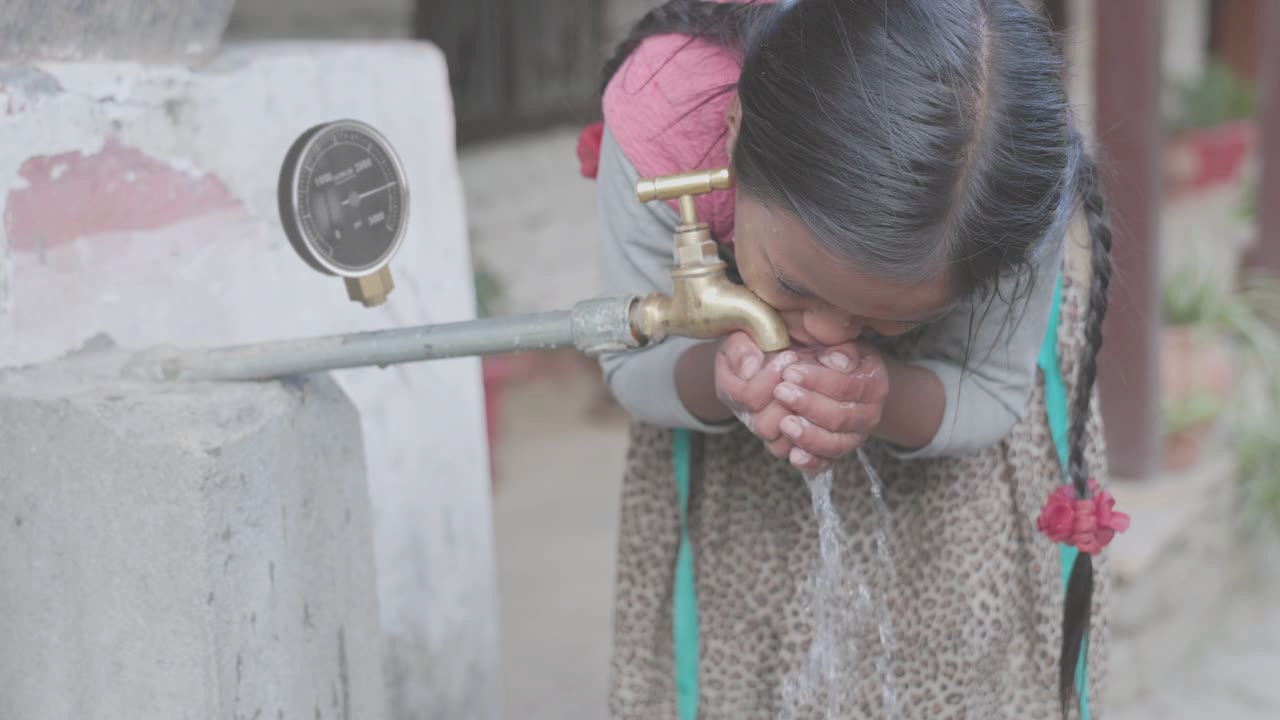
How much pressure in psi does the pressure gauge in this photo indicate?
2500 psi
